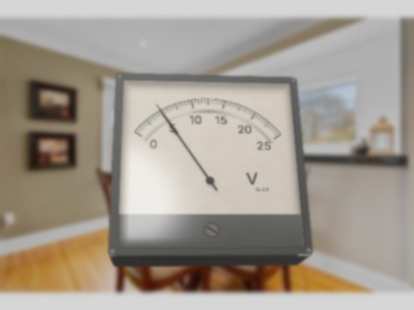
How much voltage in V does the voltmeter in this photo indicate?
5 V
